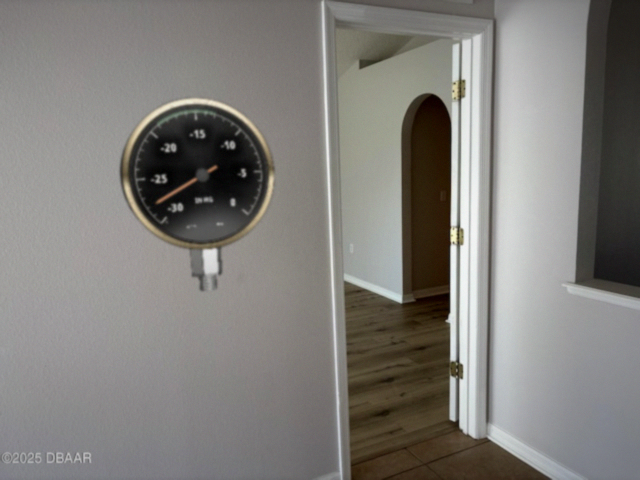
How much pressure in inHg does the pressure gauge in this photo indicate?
-28 inHg
